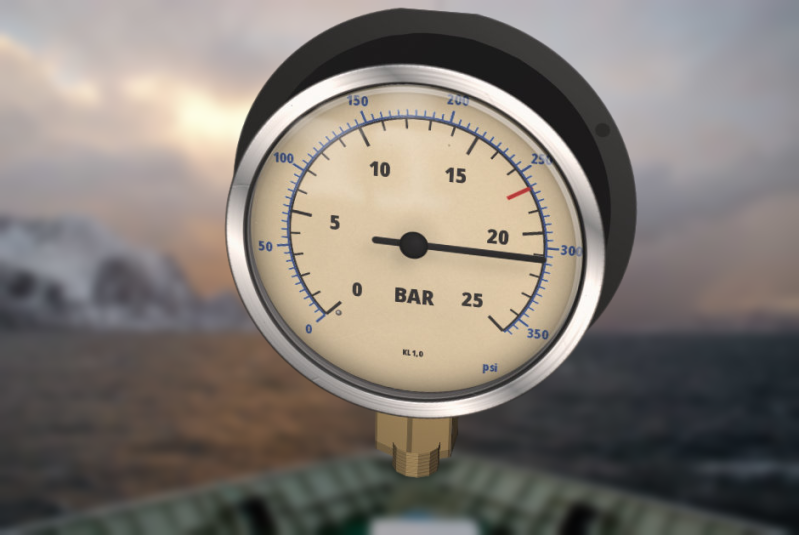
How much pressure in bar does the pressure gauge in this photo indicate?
21 bar
